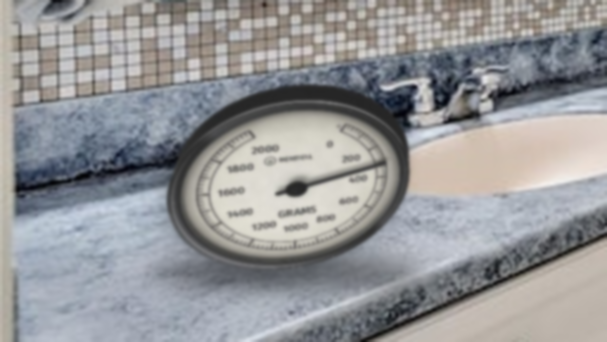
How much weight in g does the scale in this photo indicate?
300 g
